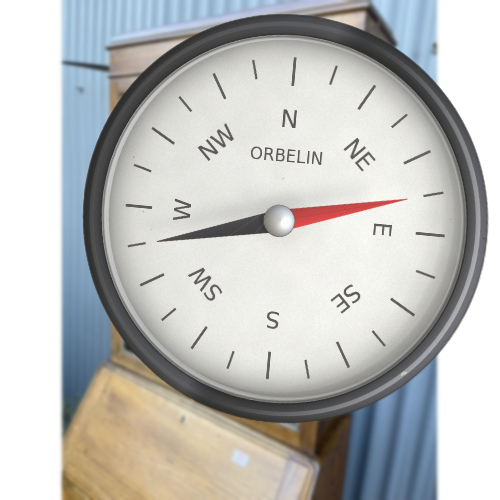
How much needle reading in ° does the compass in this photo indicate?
75 °
